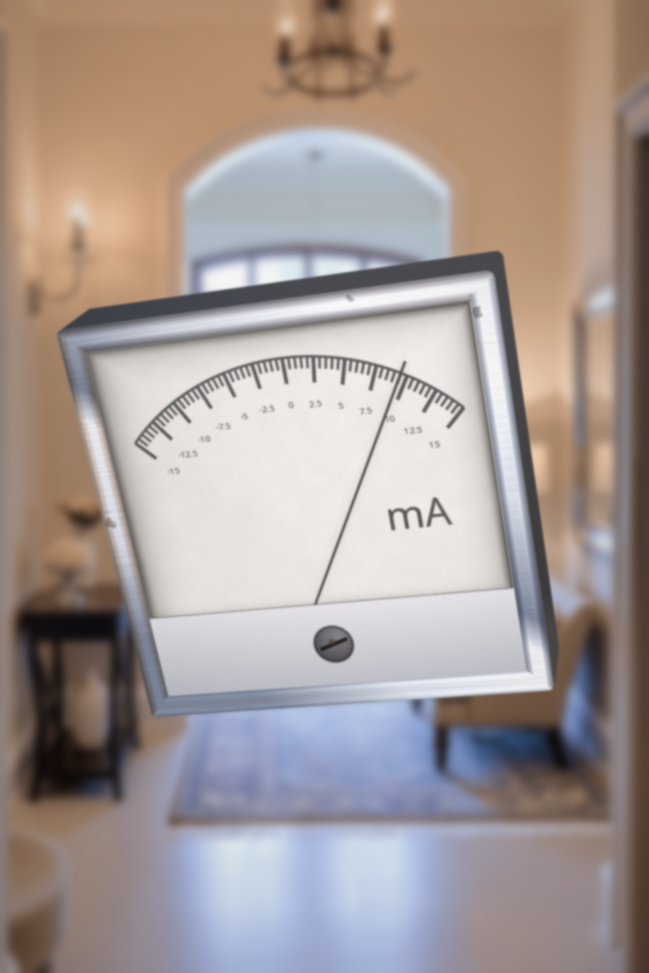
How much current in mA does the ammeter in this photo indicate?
9.5 mA
